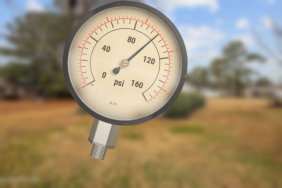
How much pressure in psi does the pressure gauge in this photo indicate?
100 psi
